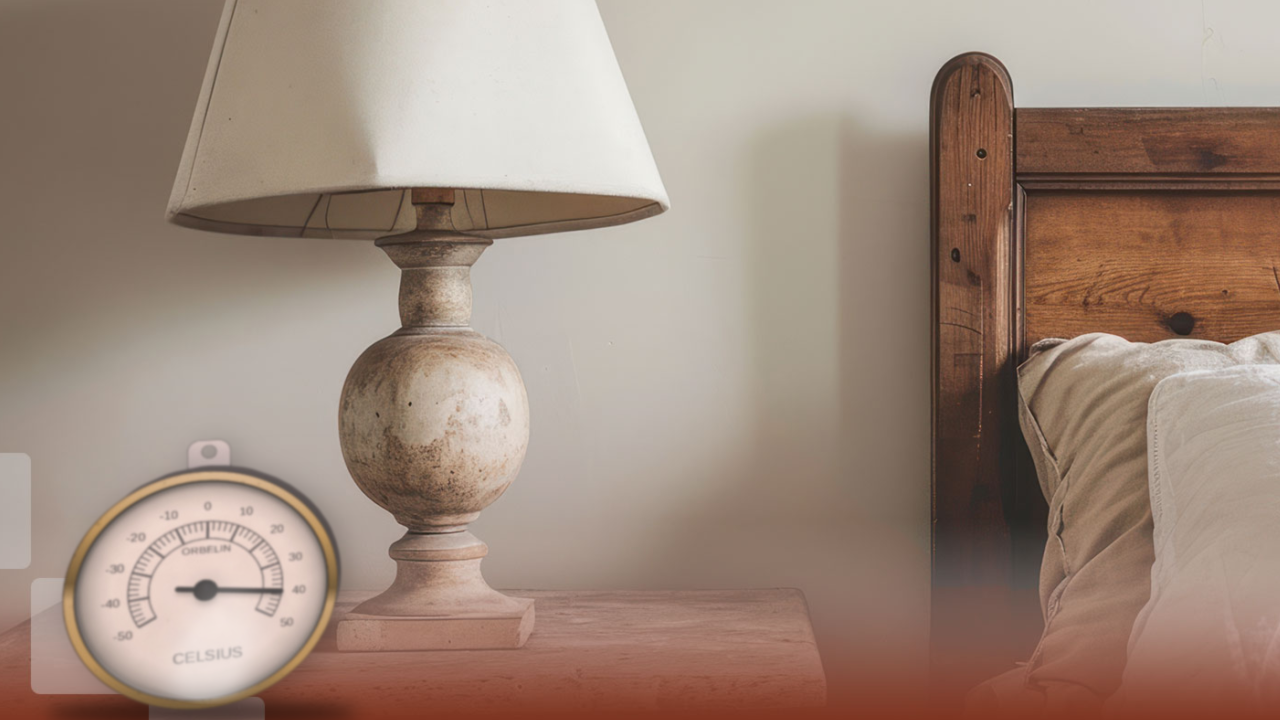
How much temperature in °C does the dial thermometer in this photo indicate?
40 °C
